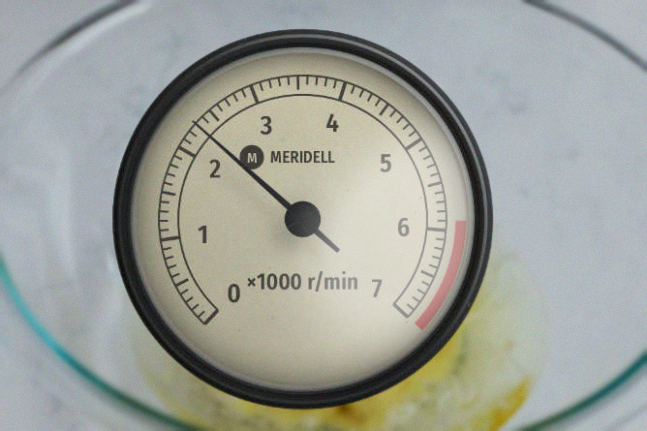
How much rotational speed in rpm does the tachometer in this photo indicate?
2300 rpm
